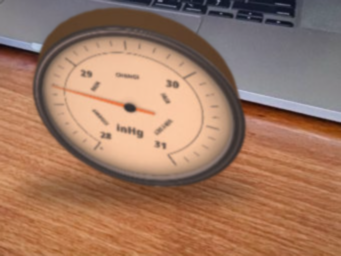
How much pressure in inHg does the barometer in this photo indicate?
28.7 inHg
